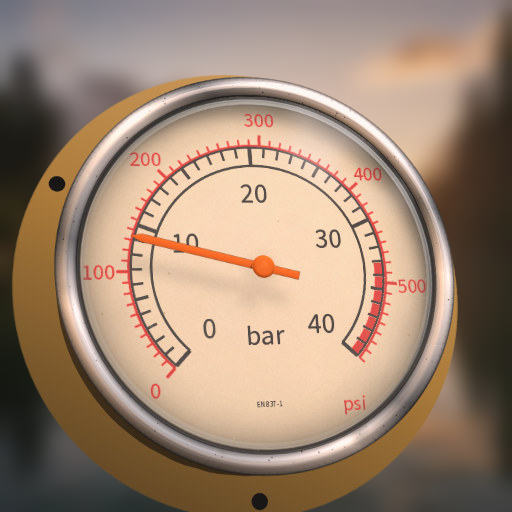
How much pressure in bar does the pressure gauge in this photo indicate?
9 bar
